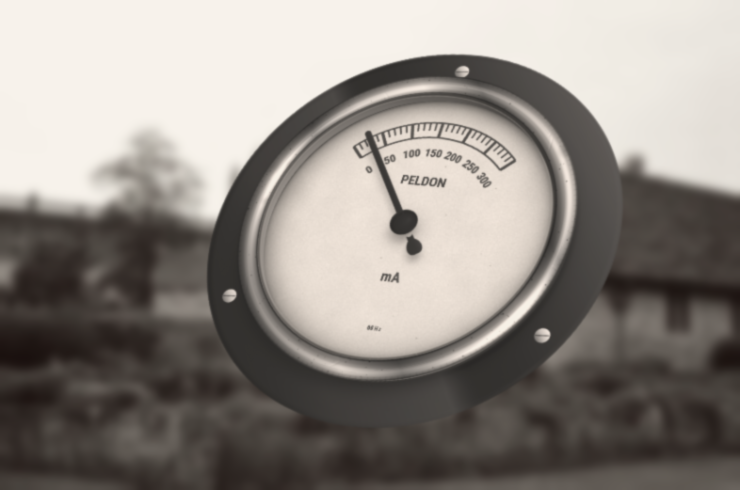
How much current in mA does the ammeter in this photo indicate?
30 mA
